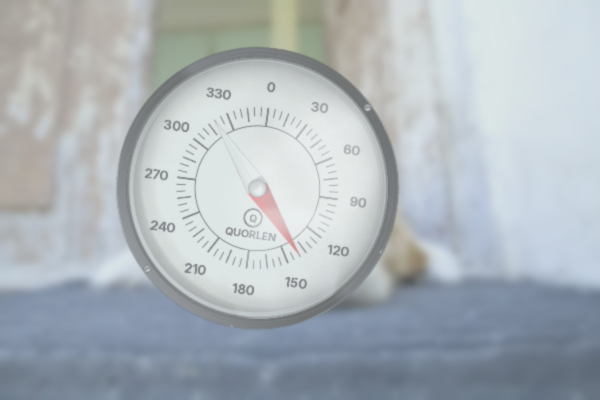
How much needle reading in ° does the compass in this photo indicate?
140 °
